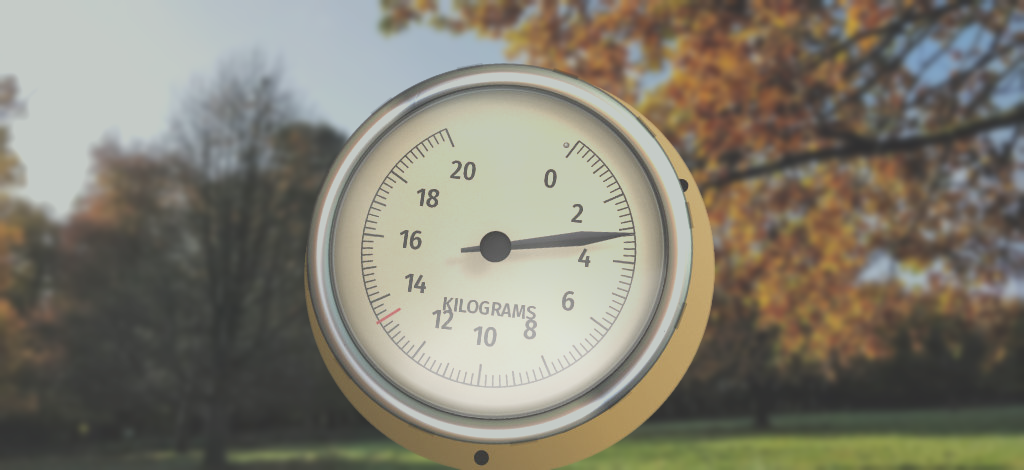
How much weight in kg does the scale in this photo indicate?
3.2 kg
